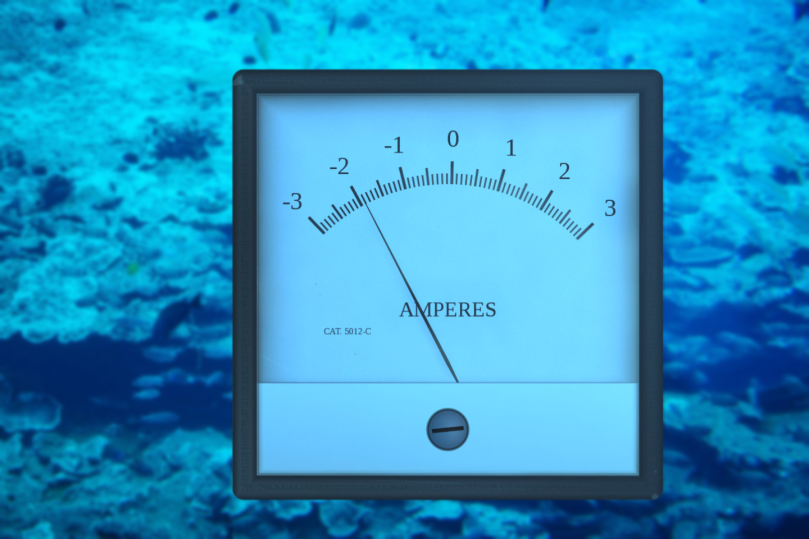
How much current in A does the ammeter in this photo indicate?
-1.9 A
